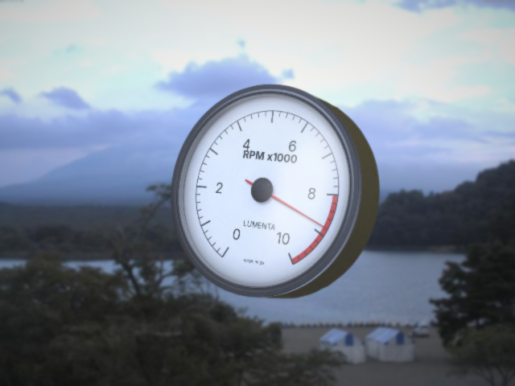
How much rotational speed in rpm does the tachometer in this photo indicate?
8800 rpm
